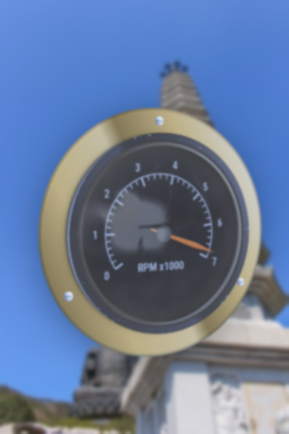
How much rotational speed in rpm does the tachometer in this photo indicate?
6800 rpm
